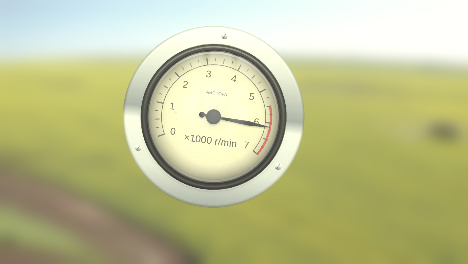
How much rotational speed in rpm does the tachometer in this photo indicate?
6125 rpm
